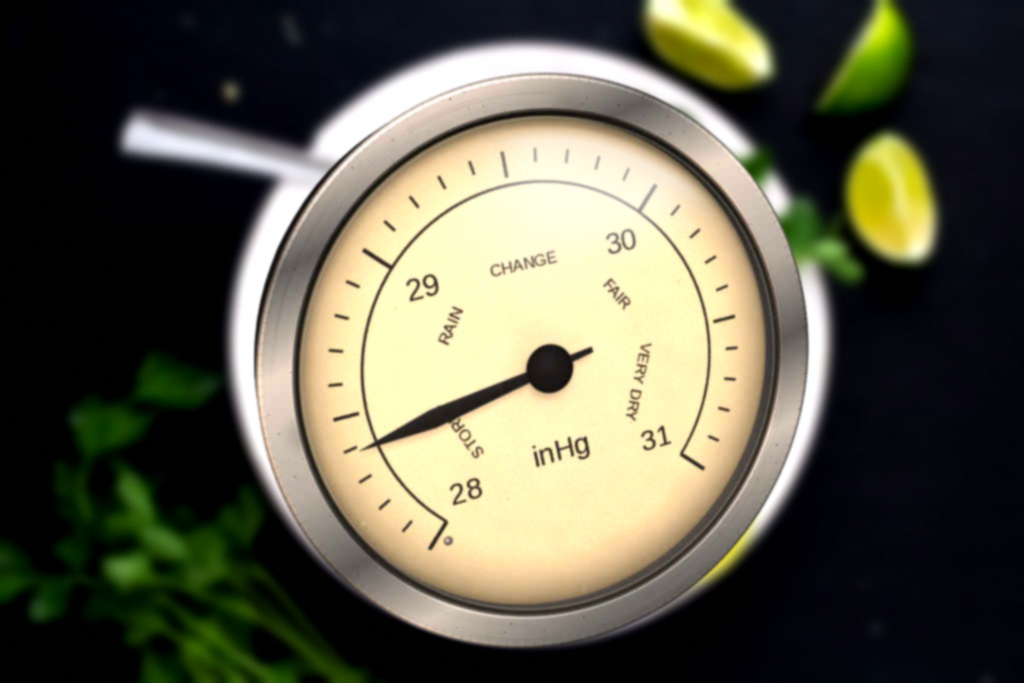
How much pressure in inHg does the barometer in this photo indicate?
28.4 inHg
